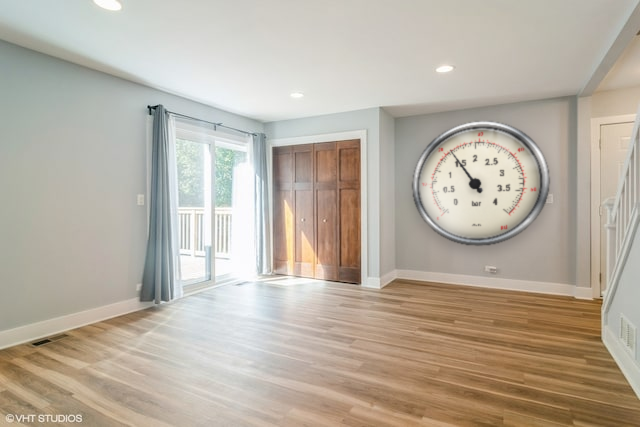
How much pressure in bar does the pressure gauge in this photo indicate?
1.5 bar
